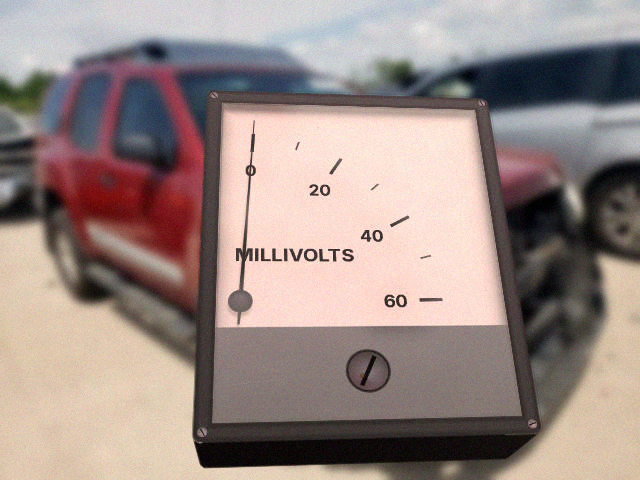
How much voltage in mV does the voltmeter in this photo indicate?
0 mV
